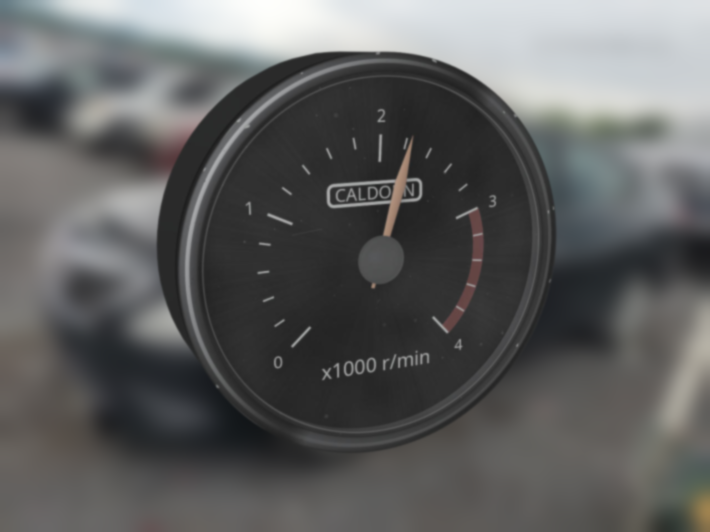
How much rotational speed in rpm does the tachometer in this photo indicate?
2200 rpm
